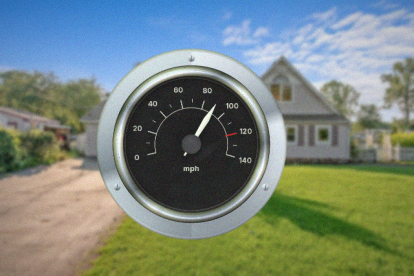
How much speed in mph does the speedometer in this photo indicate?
90 mph
